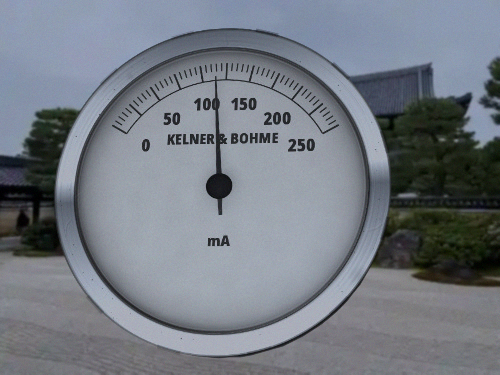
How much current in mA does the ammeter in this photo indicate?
115 mA
